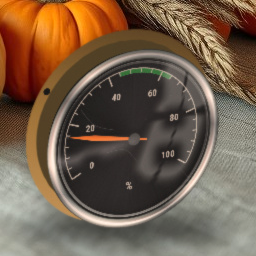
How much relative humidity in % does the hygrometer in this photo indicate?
16 %
